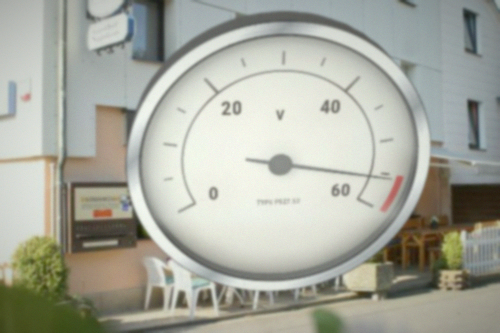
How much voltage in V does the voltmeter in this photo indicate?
55 V
